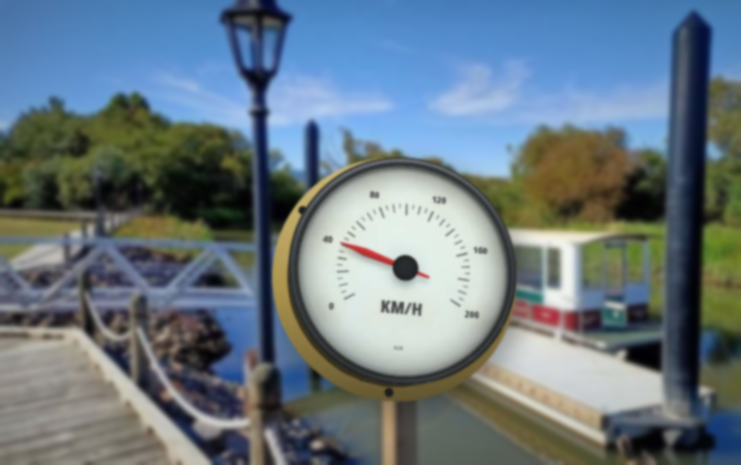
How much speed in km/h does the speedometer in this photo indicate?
40 km/h
